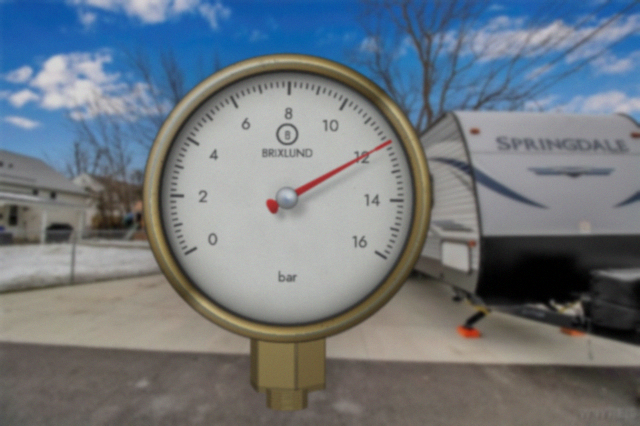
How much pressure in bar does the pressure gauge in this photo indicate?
12 bar
